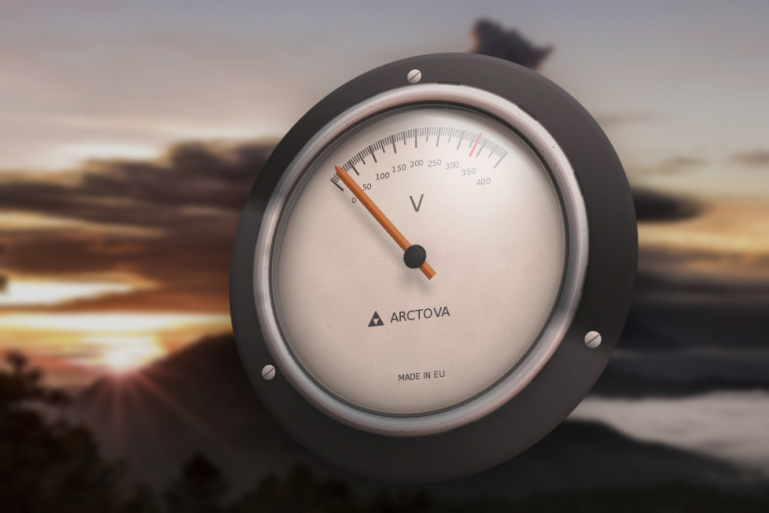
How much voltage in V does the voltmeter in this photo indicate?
25 V
